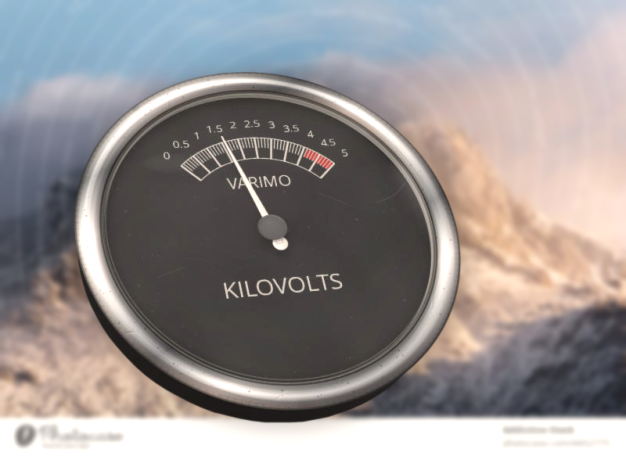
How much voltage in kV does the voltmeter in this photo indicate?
1.5 kV
